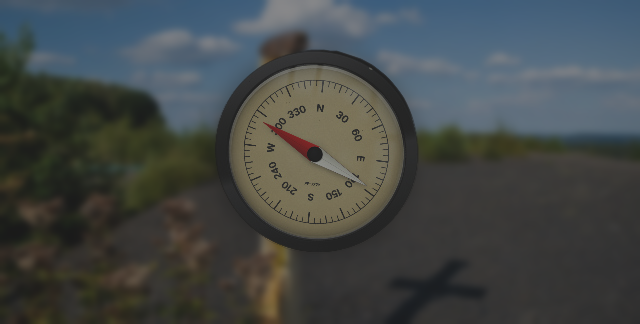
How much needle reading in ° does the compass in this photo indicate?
295 °
